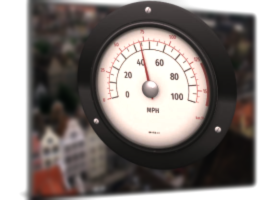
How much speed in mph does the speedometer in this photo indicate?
45 mph
